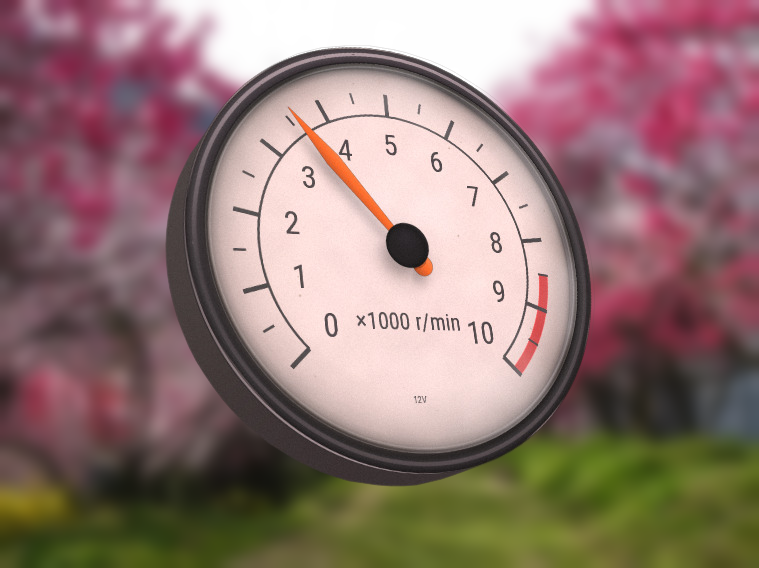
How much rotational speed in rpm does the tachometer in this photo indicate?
3500 rpm
